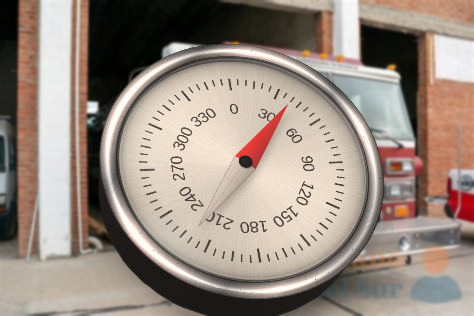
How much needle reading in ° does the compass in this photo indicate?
40 °
